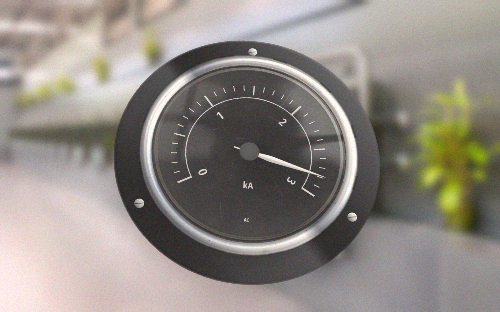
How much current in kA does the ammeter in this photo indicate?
2.8 kA
